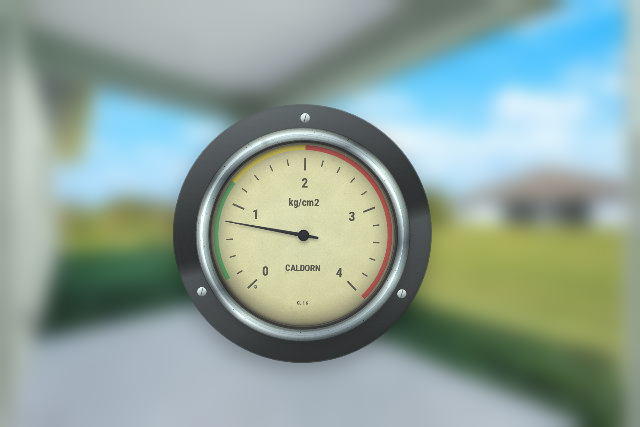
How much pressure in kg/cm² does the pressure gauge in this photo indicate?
0.8 kg/cm²
